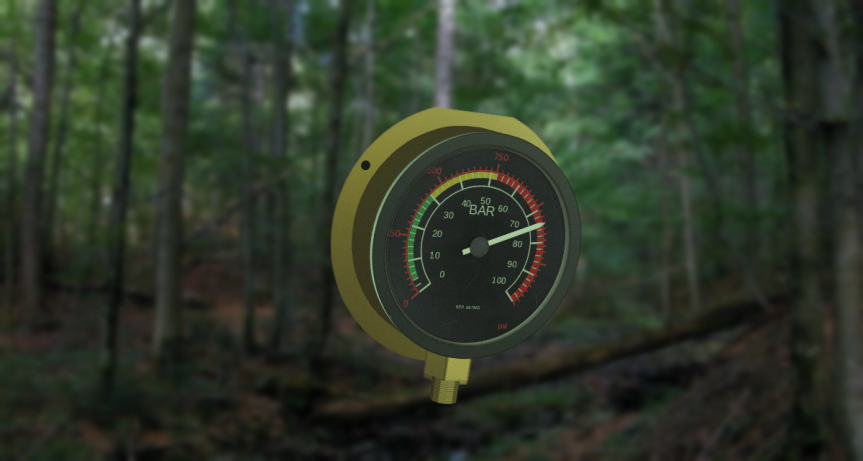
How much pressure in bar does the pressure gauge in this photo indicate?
74 bar
